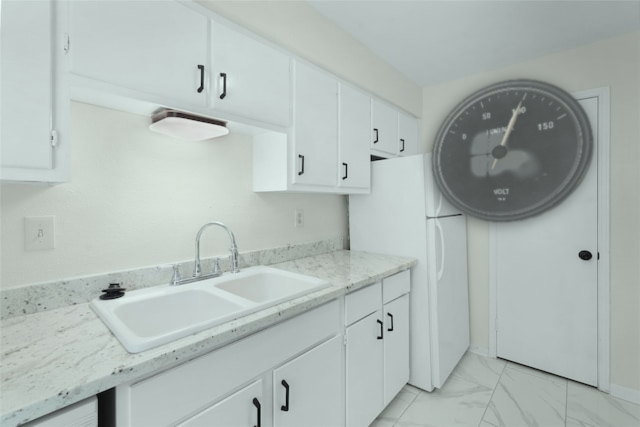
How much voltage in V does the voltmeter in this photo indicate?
100 V
